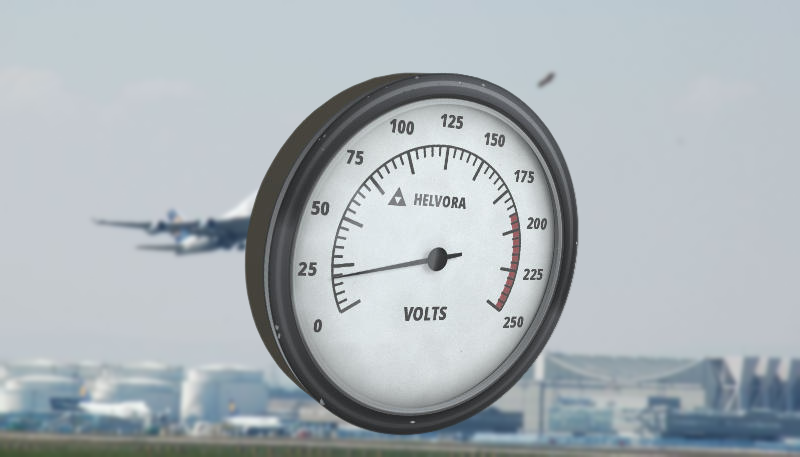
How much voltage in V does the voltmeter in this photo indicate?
20 V
